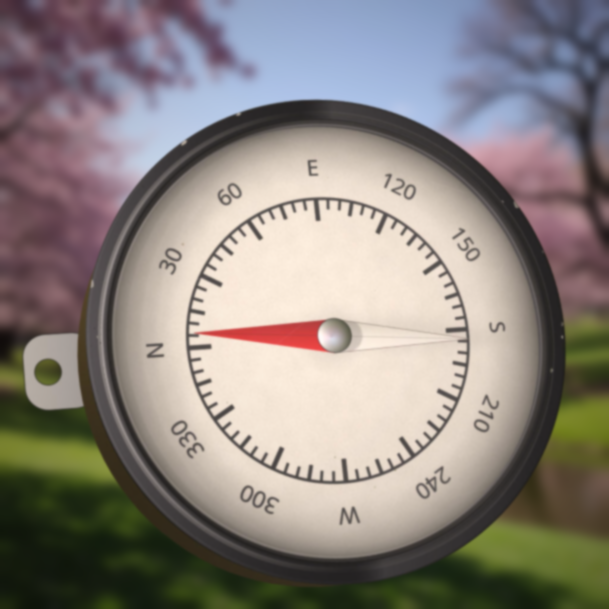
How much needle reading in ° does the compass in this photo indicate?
5 °
